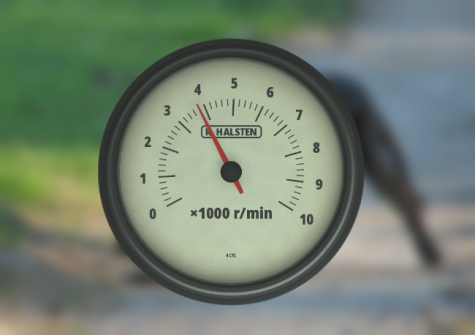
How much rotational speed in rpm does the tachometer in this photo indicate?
3800 rpm
